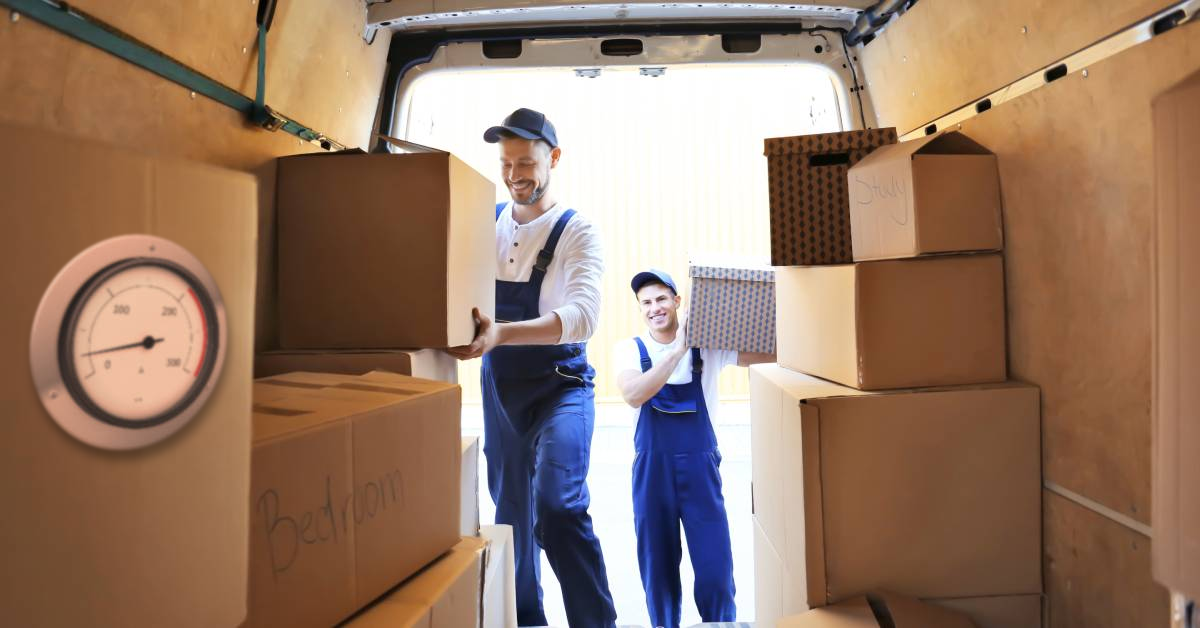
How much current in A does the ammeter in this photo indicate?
25 A
